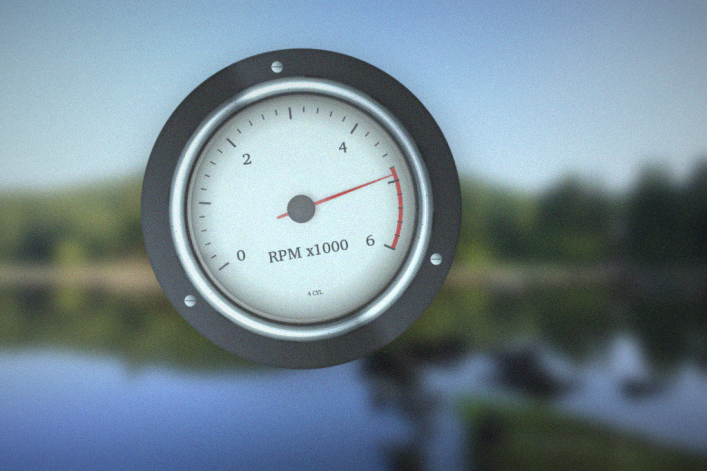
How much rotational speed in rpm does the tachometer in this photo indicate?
4900 rpm
